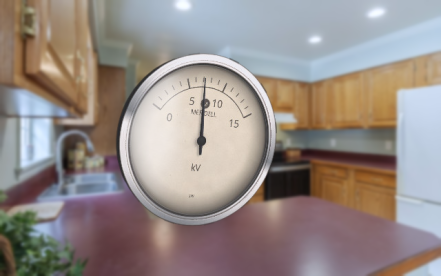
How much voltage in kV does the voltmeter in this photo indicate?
7 kV
